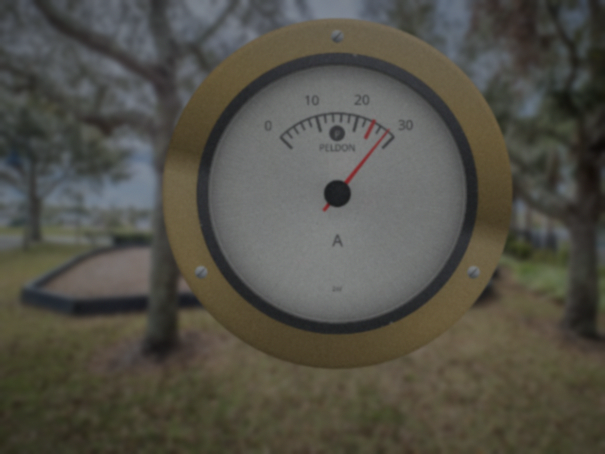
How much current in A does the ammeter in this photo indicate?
28 A
